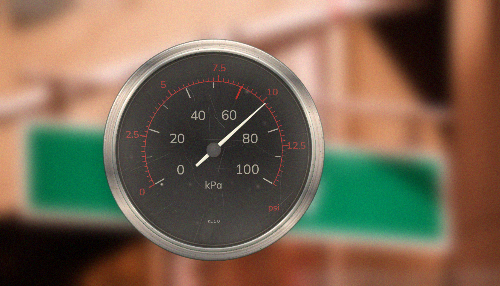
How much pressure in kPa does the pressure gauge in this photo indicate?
70 kPa
